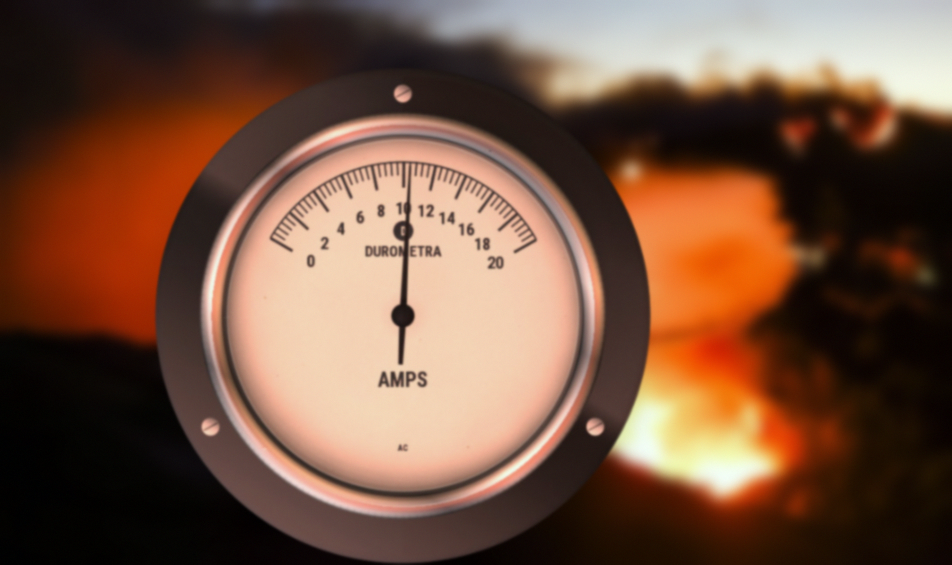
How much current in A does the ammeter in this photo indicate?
10.4 A
